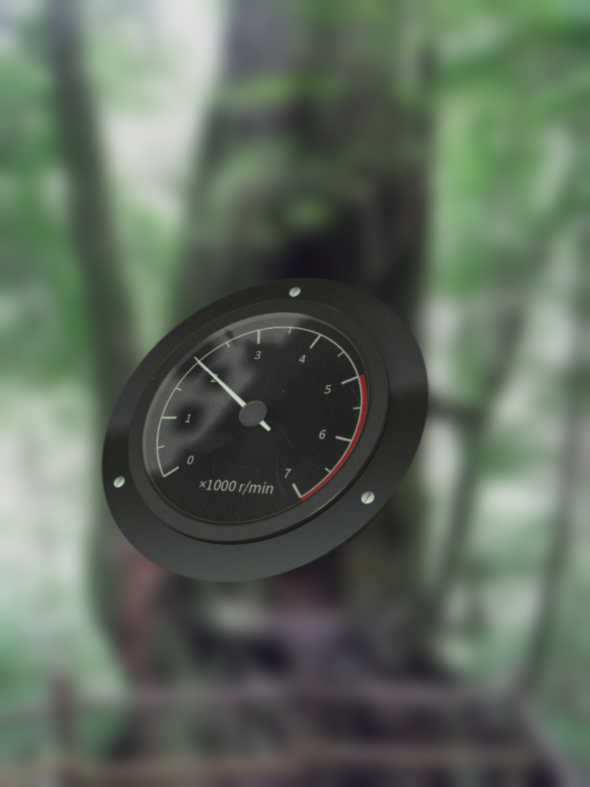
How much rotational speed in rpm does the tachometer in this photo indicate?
2000 rpm
